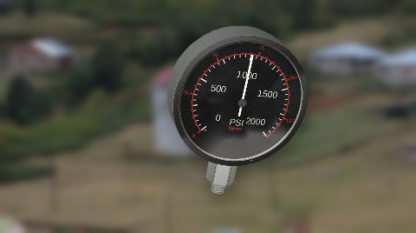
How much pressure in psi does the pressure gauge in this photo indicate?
1000 psi
